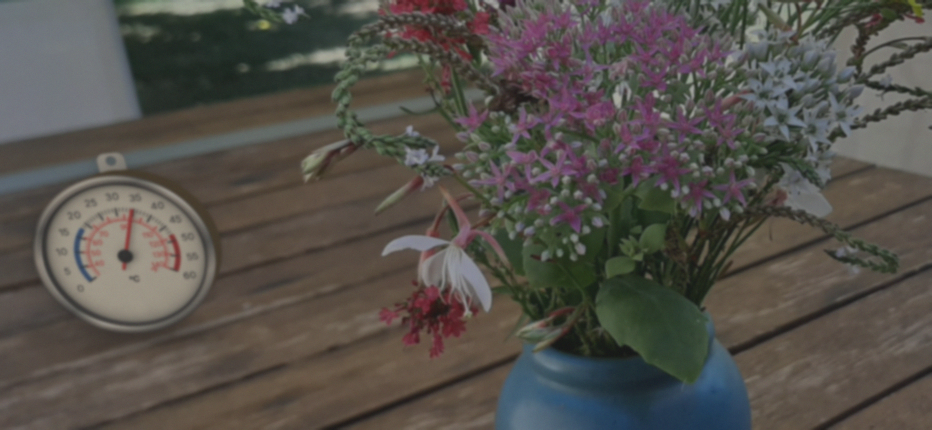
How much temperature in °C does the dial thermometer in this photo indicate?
35 °C
